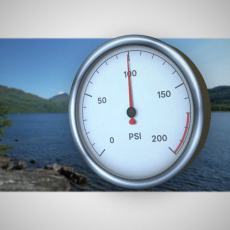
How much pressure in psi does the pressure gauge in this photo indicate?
100 psi
